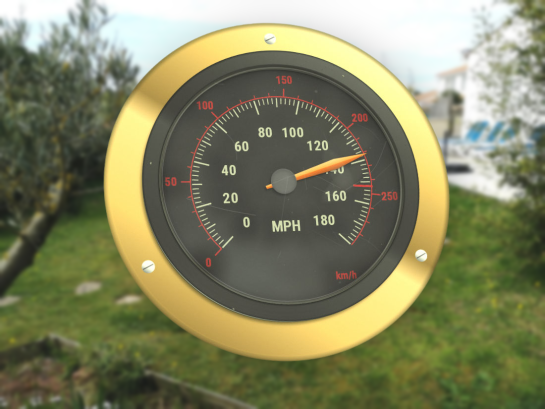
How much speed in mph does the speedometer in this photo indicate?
138 mph
